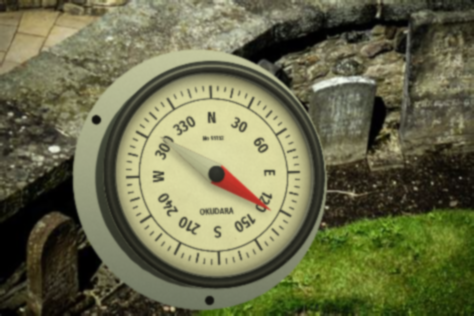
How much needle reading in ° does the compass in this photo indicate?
125 °
